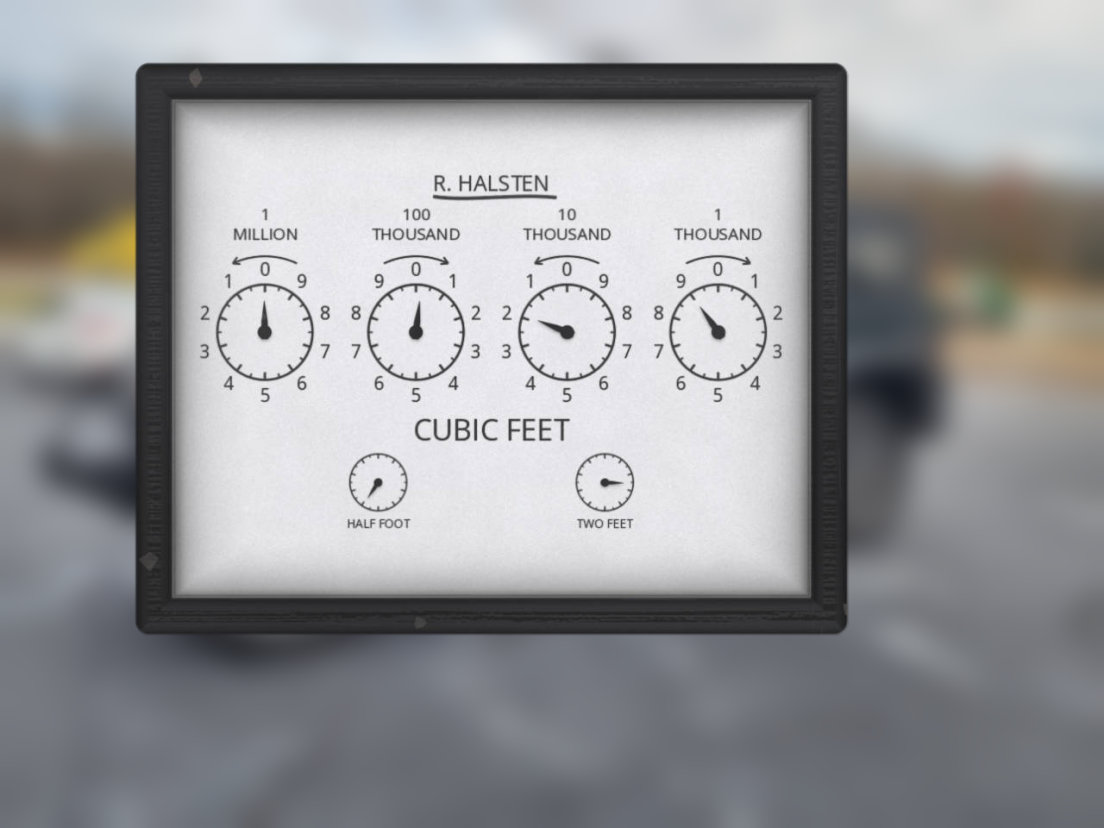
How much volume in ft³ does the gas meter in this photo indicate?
1900 ft³
